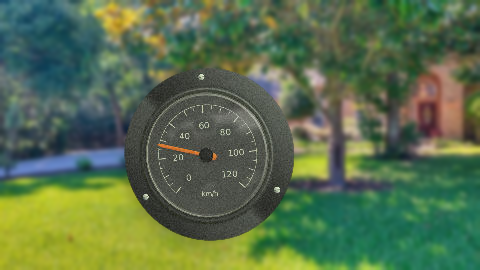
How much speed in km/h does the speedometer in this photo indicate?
27.5 km/h
